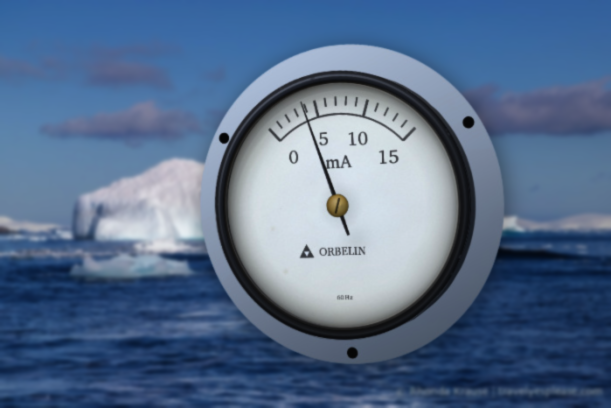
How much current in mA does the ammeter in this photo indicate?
4 mA
